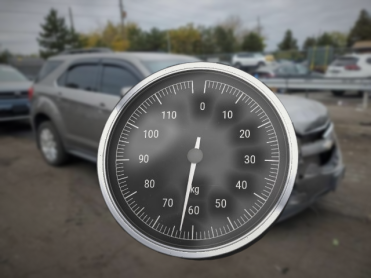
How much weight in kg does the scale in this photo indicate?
63 kg
